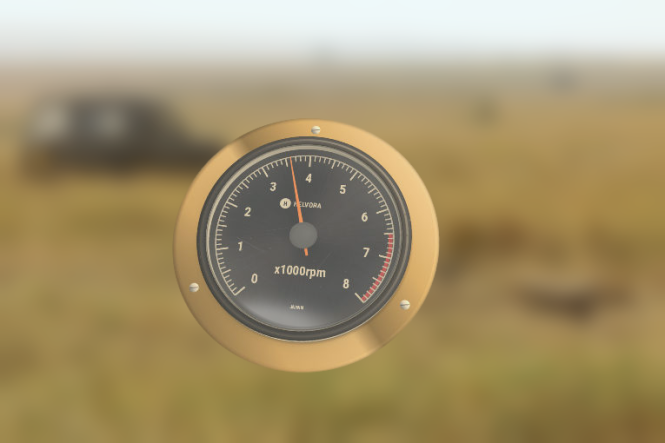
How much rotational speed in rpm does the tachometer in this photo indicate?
3600 rpm
